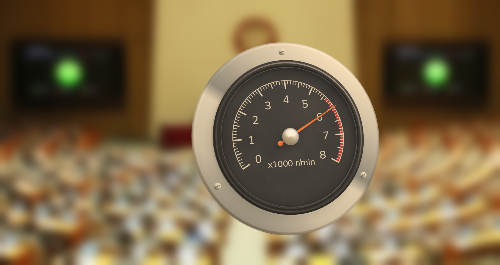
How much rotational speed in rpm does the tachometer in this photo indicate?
6000 rpm
